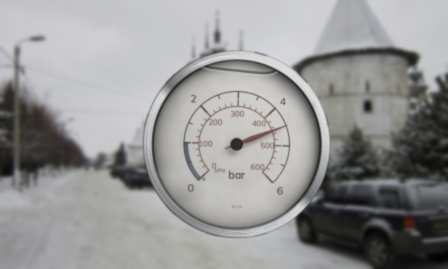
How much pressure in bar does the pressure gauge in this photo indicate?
4.5 bar
